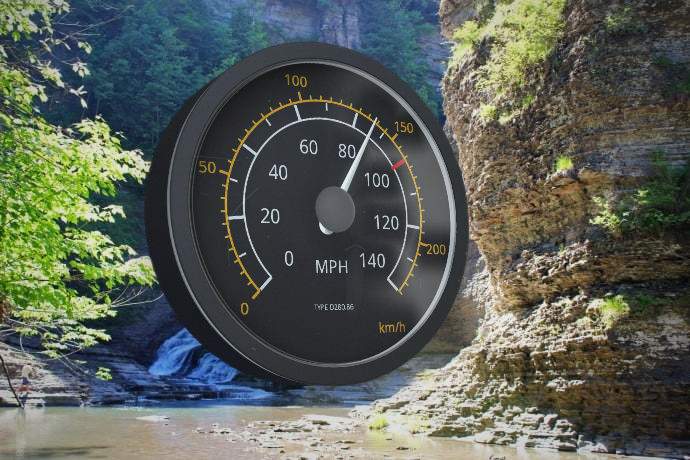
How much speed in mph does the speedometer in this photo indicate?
85 mph
